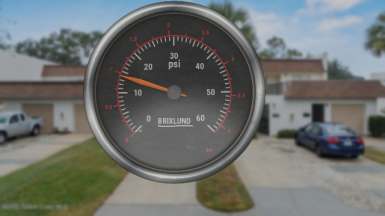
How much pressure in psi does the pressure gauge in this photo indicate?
14 psi
